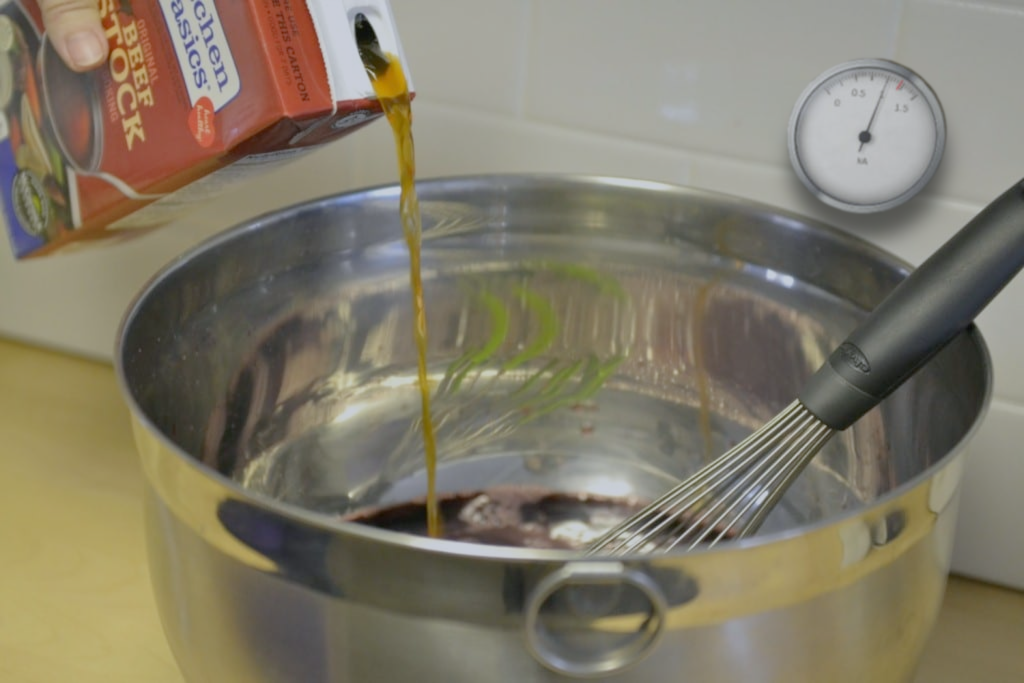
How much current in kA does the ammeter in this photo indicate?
1 kA
